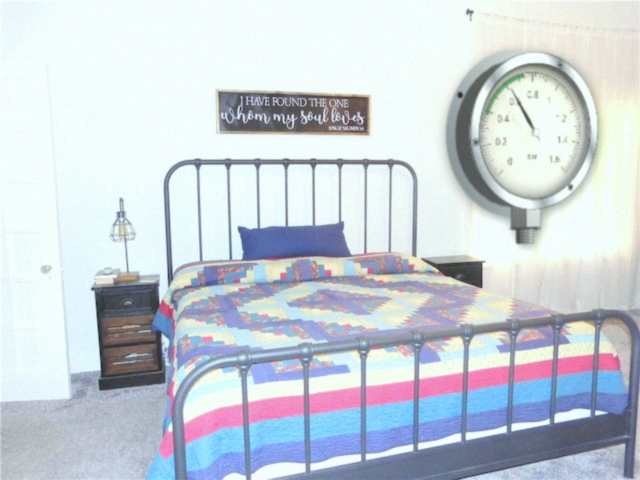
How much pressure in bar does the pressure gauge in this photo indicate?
0.6 bar
